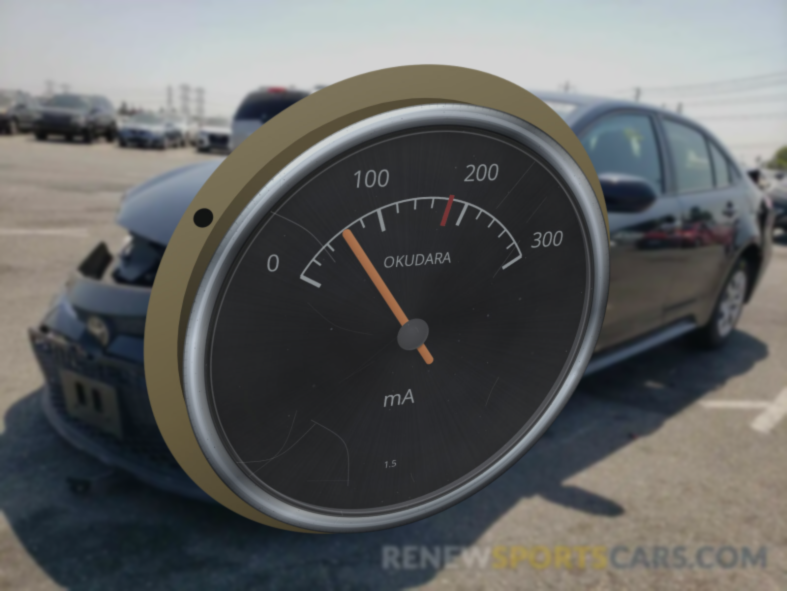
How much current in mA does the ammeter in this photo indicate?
60 mA
